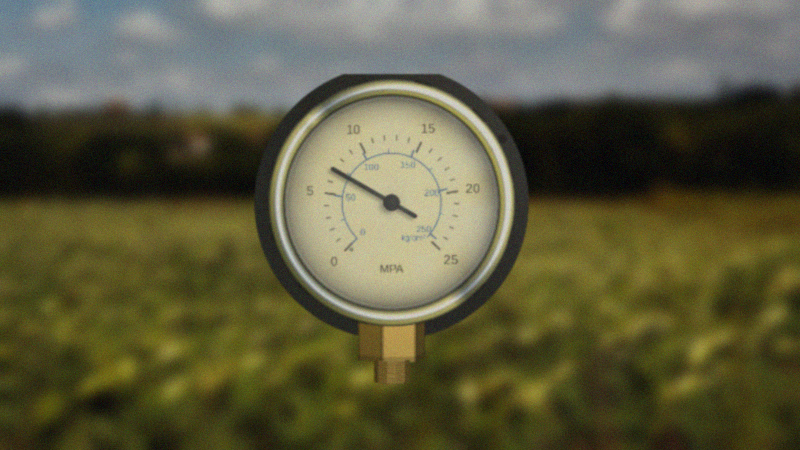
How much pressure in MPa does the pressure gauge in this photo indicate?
7 MPa
